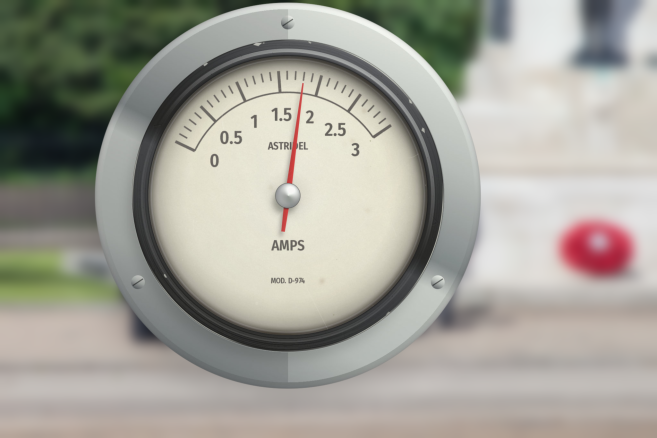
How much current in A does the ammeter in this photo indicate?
1.8 A
